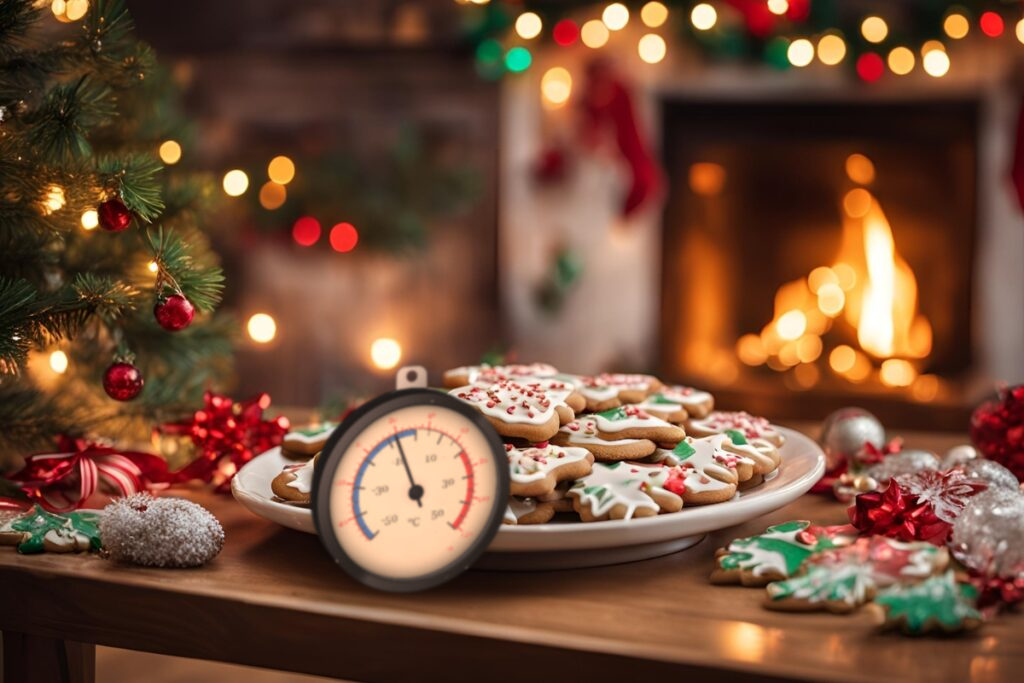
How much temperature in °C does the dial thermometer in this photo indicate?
-7.5 °C
